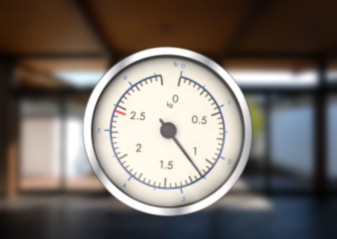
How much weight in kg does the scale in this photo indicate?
1.15 kg
